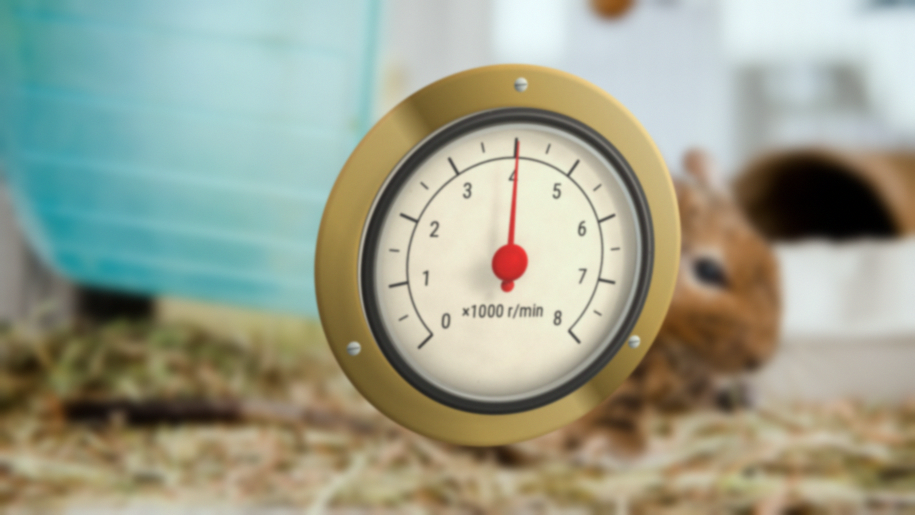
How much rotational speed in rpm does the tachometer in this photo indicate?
4000 rpm
